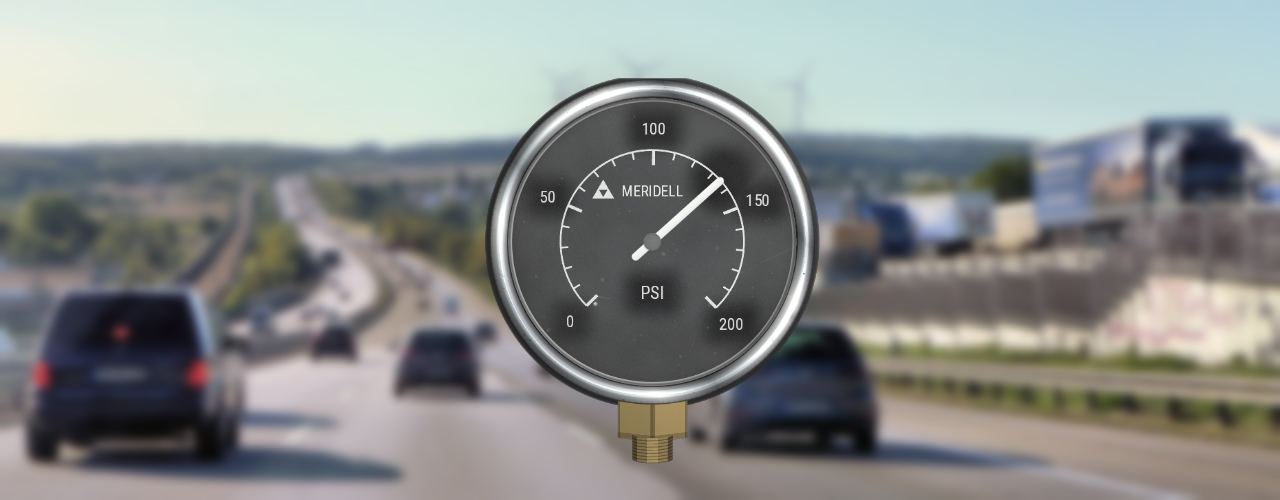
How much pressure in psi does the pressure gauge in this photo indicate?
135 psi
